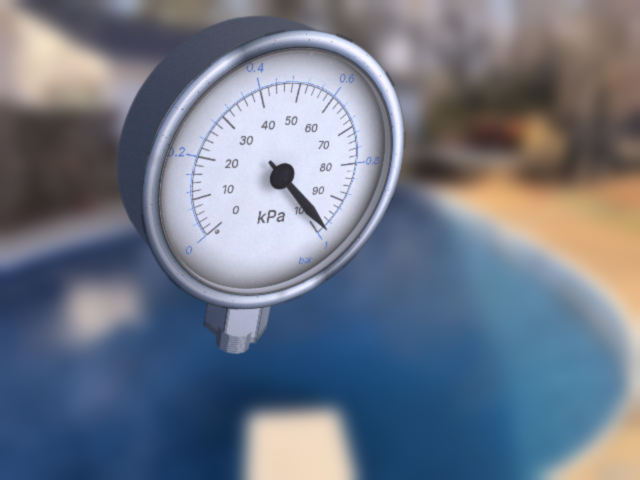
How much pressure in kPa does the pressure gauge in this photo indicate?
98 kPa
